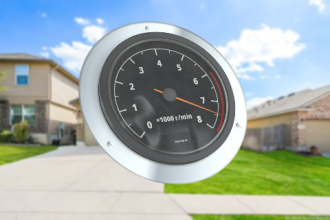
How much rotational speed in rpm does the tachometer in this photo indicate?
7500 rpm
